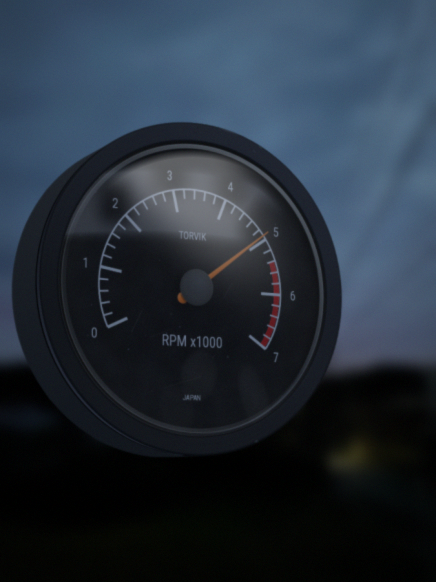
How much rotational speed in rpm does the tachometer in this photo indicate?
4900 rpm
